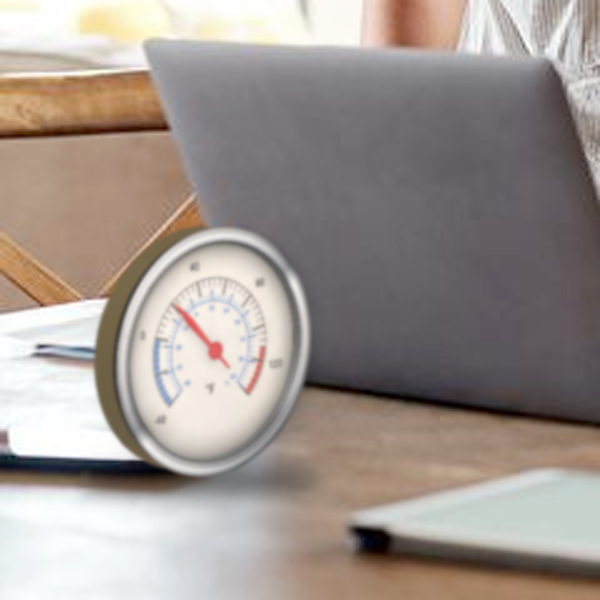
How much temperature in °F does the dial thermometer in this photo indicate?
20 °F
